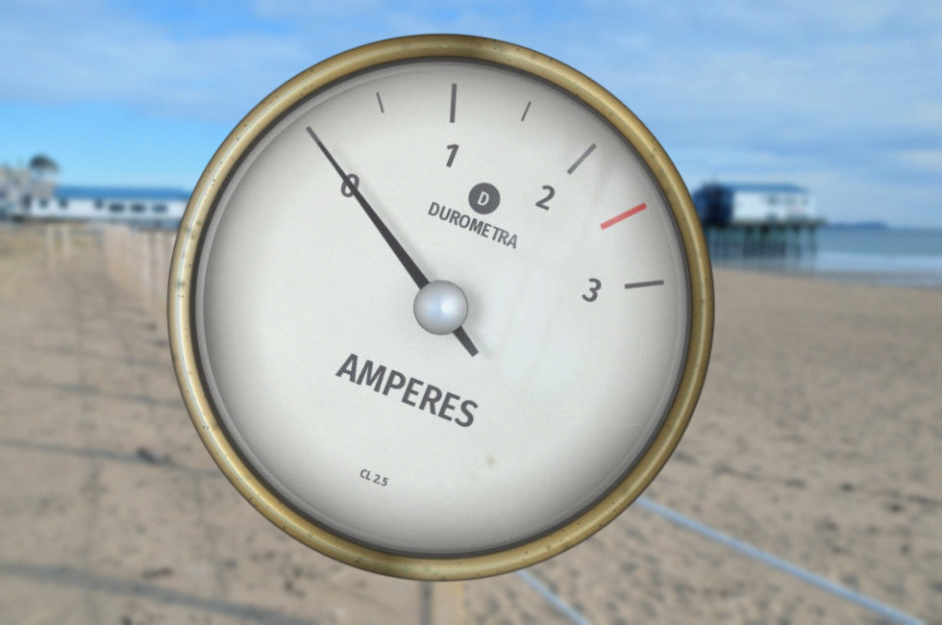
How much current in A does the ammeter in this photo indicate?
0 A
